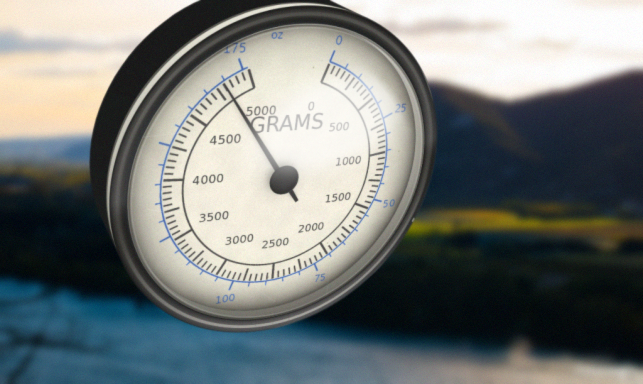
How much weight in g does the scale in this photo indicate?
4800 g
